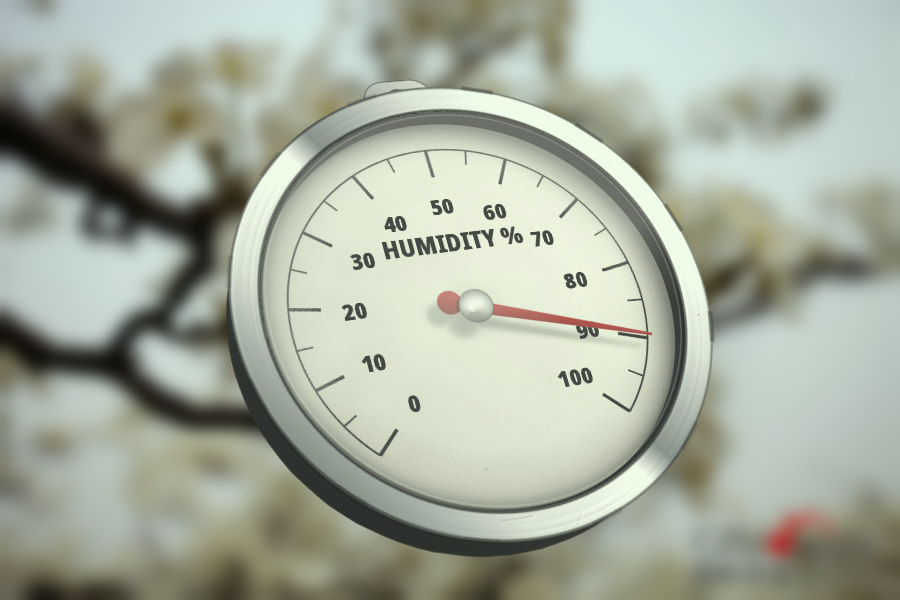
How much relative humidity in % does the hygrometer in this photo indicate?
90 %
